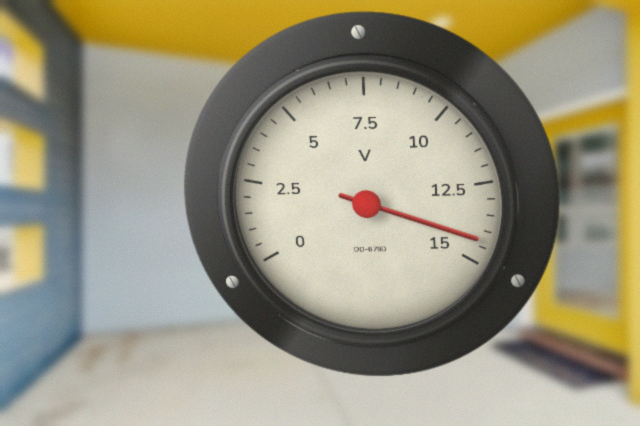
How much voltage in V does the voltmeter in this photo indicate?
14.25 V
